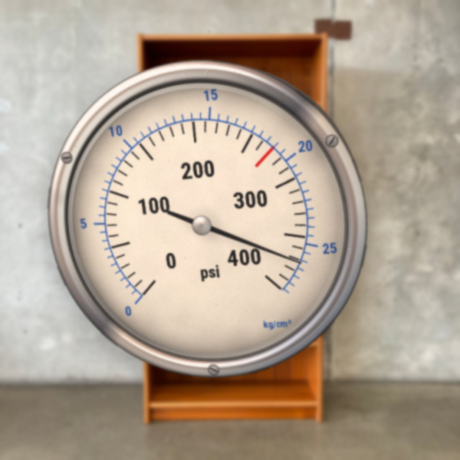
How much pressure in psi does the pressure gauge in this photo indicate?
370 psi
